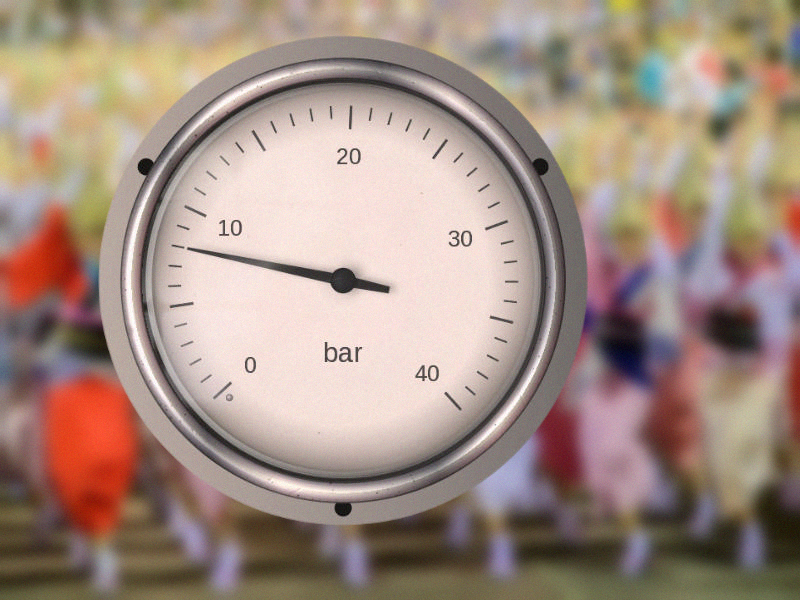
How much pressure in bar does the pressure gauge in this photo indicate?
8 bar
